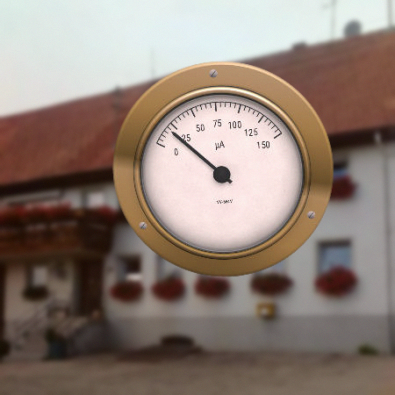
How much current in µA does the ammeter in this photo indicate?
20 µA
